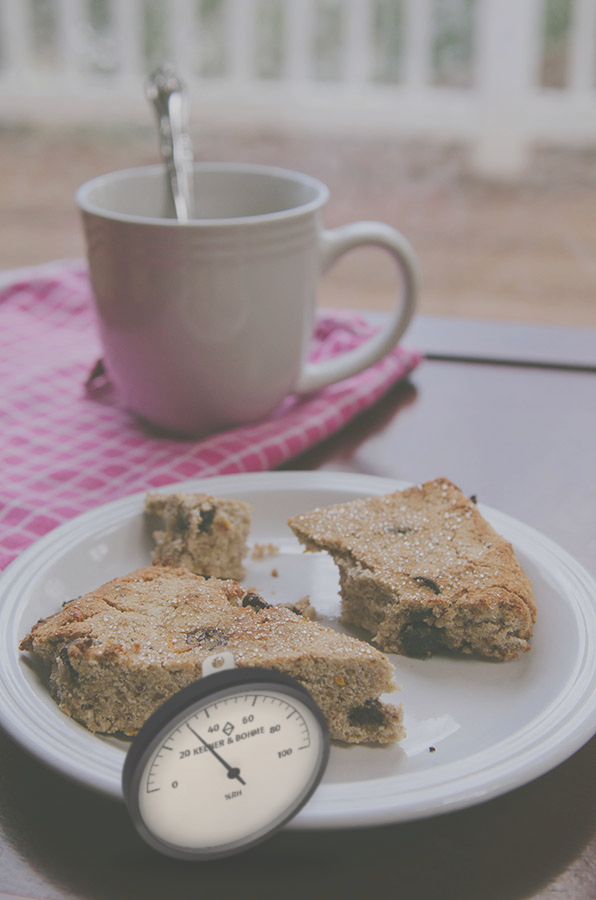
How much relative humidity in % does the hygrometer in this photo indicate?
32 %
